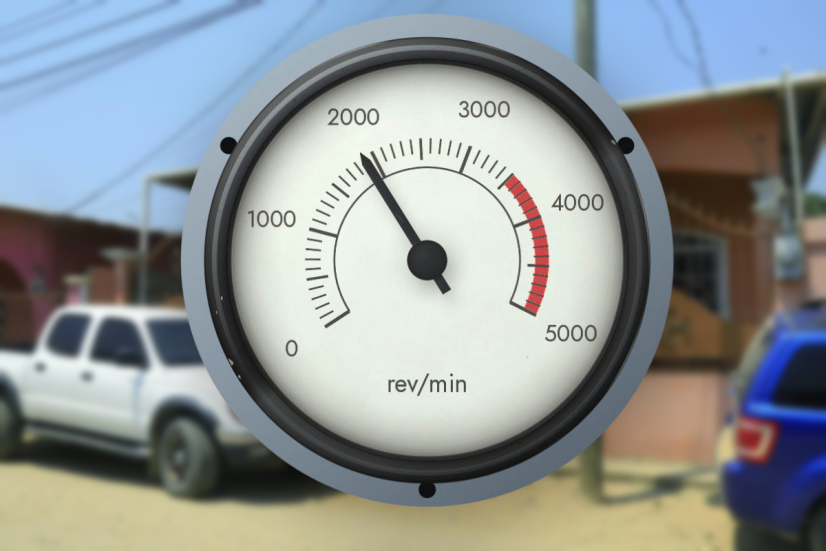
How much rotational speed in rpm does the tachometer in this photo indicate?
1900 rpm
